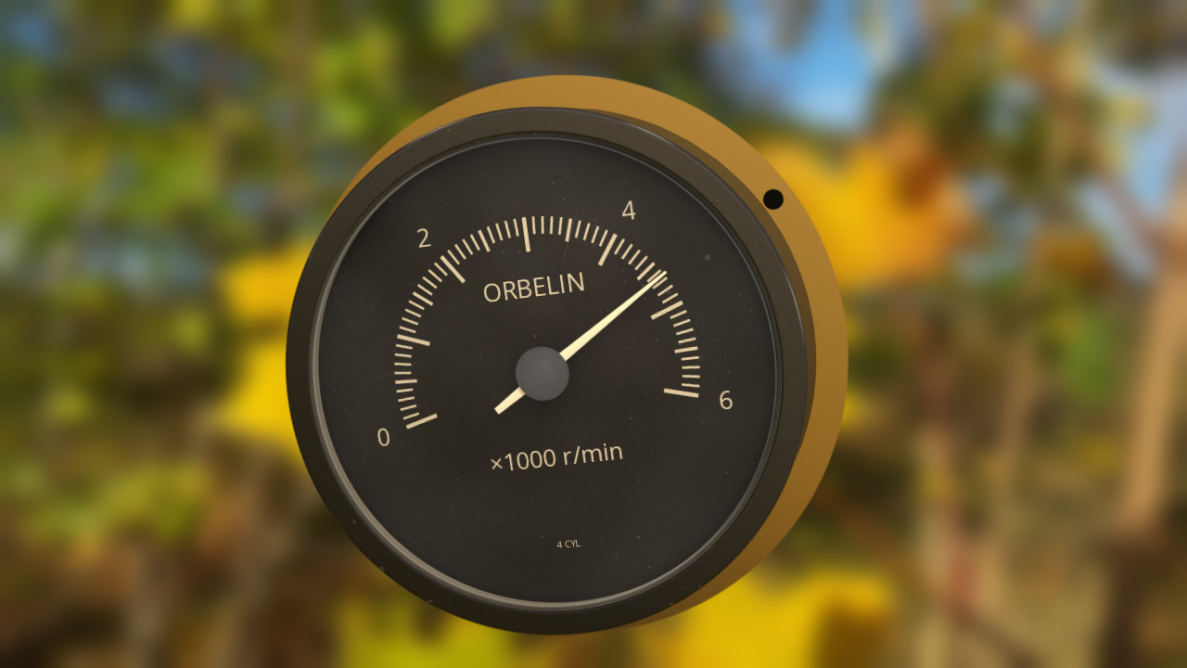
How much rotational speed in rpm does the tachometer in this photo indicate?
4650 rpm
